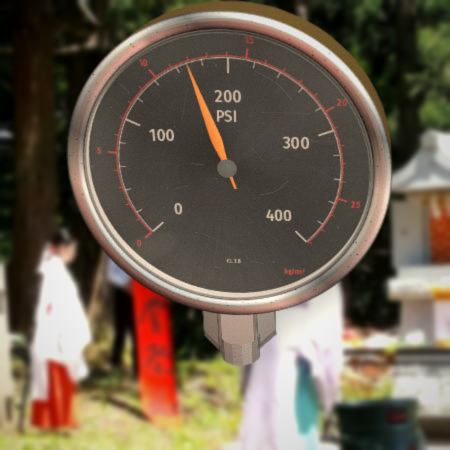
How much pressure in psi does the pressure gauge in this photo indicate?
170 psi
